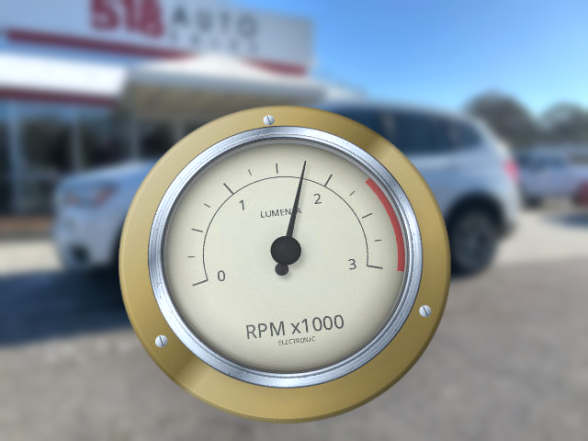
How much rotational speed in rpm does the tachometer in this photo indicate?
1750 rpm
